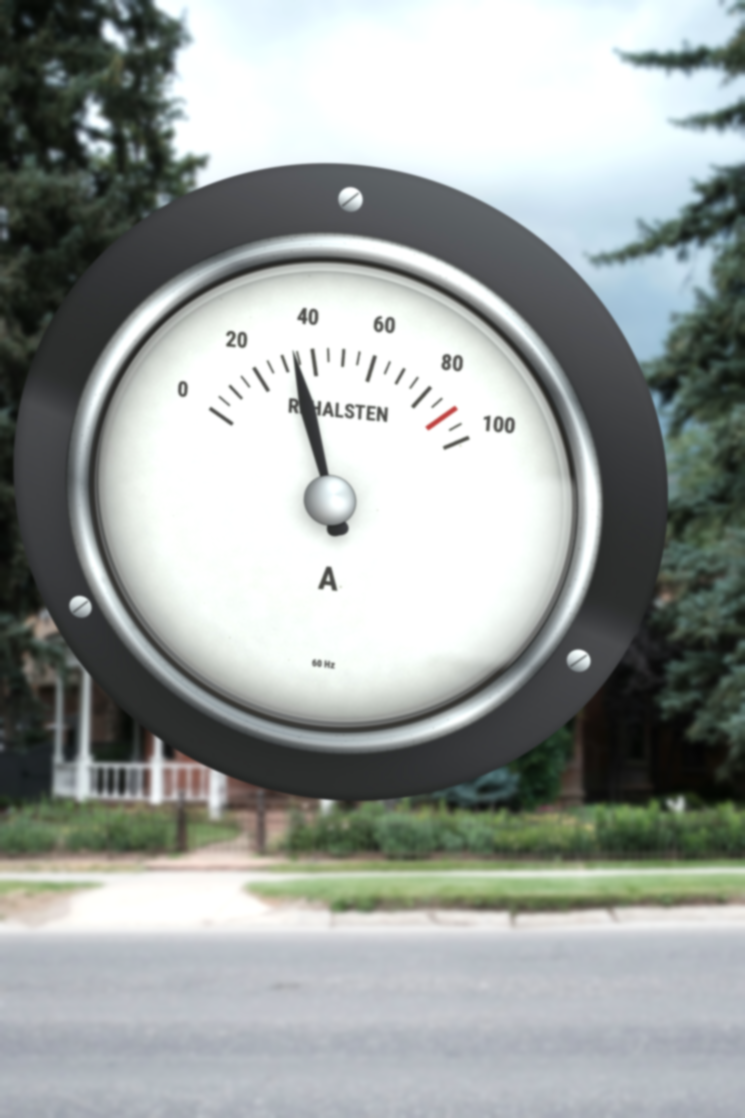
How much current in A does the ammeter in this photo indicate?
35 A
